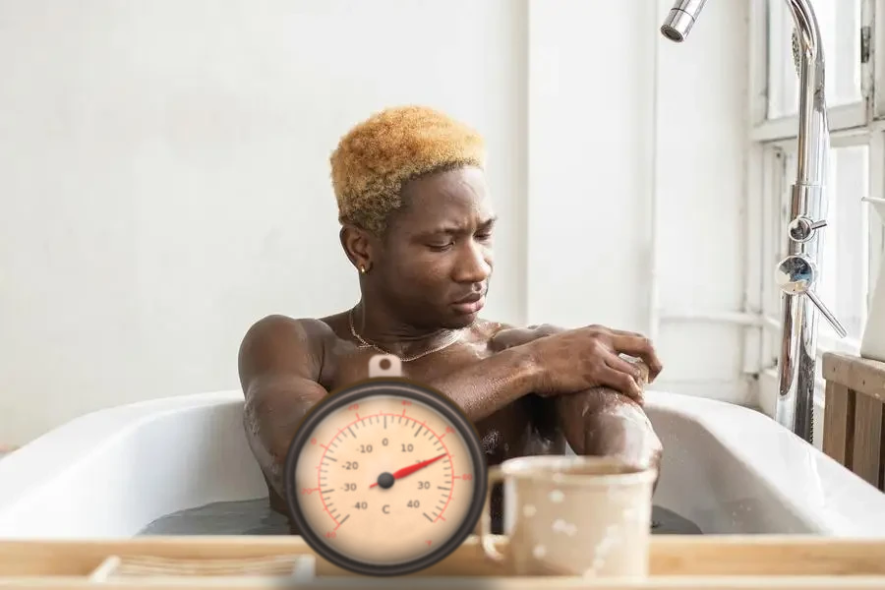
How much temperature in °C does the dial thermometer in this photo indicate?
20 °C
